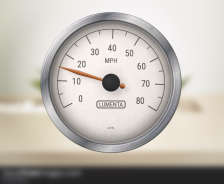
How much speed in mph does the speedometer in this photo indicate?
15 mph
